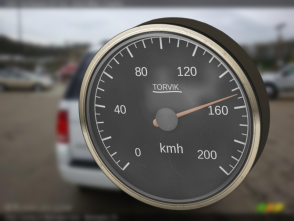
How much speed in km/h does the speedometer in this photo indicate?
152.5 km/h
